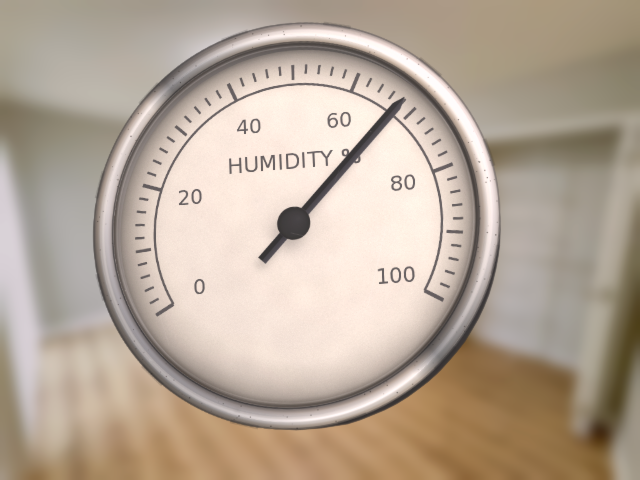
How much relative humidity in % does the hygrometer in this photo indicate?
68 %
